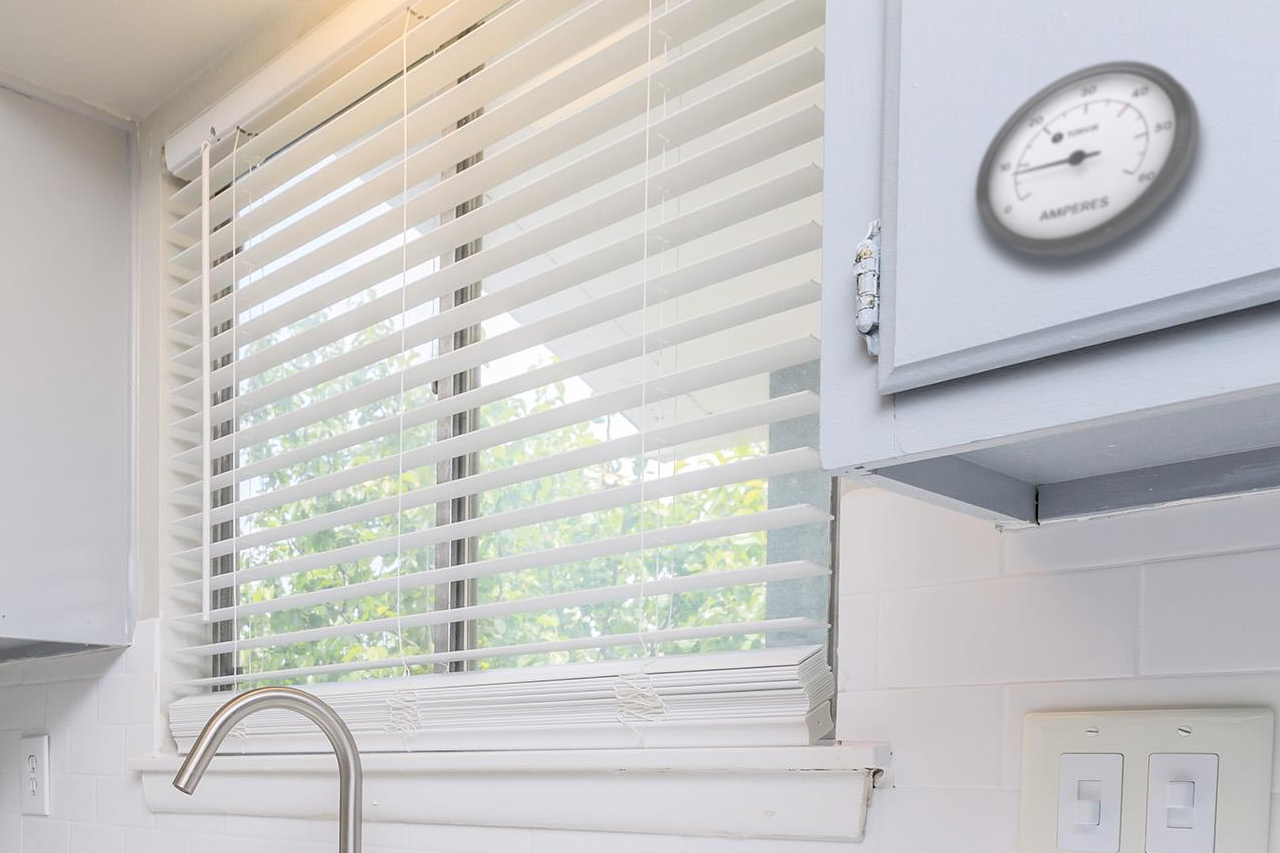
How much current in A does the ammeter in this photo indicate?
7.5 A
